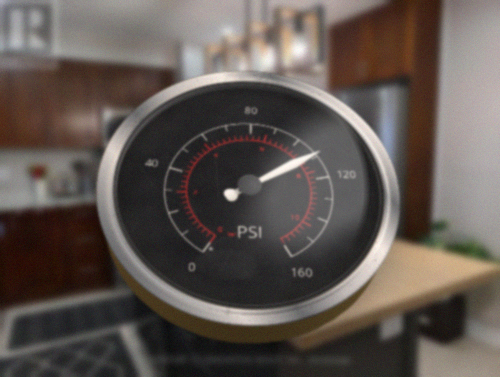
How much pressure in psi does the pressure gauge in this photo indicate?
110 psi
